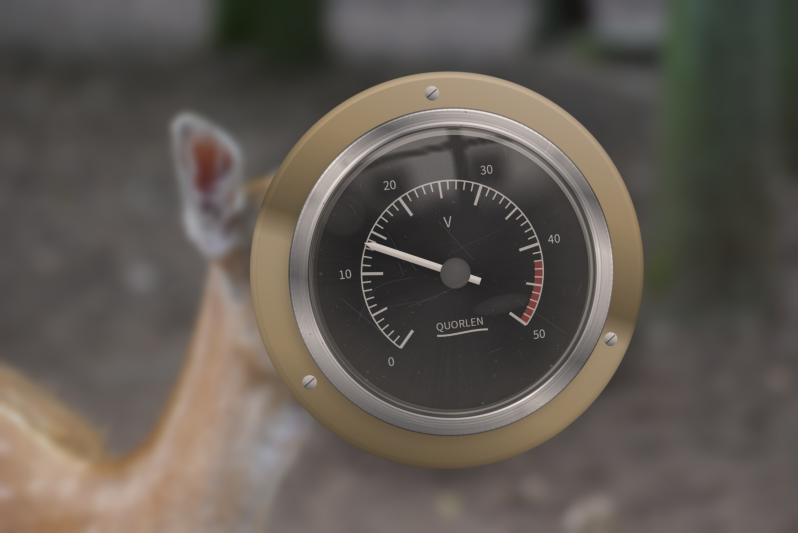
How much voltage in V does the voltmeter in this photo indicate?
13.5 V
